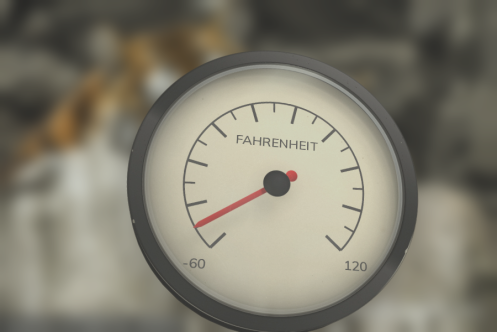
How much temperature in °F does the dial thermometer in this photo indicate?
-50 °F
